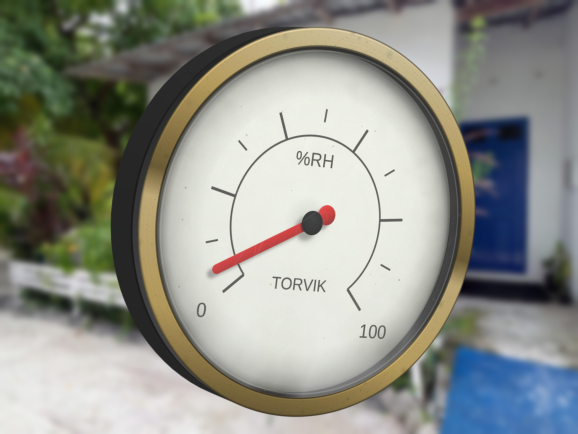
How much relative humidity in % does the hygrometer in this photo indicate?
5 %
